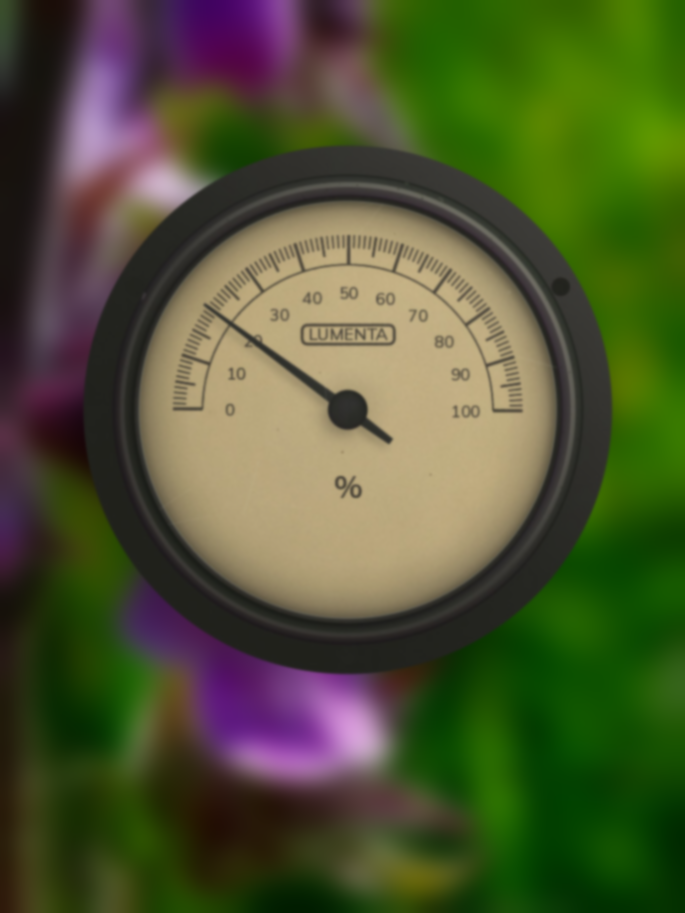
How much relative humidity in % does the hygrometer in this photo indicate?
20 %
